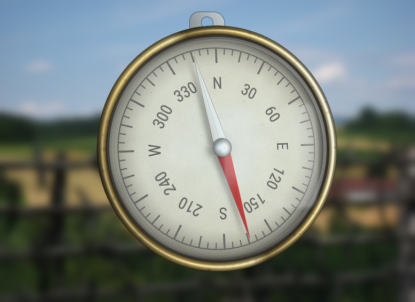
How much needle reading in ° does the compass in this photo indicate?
165 °
